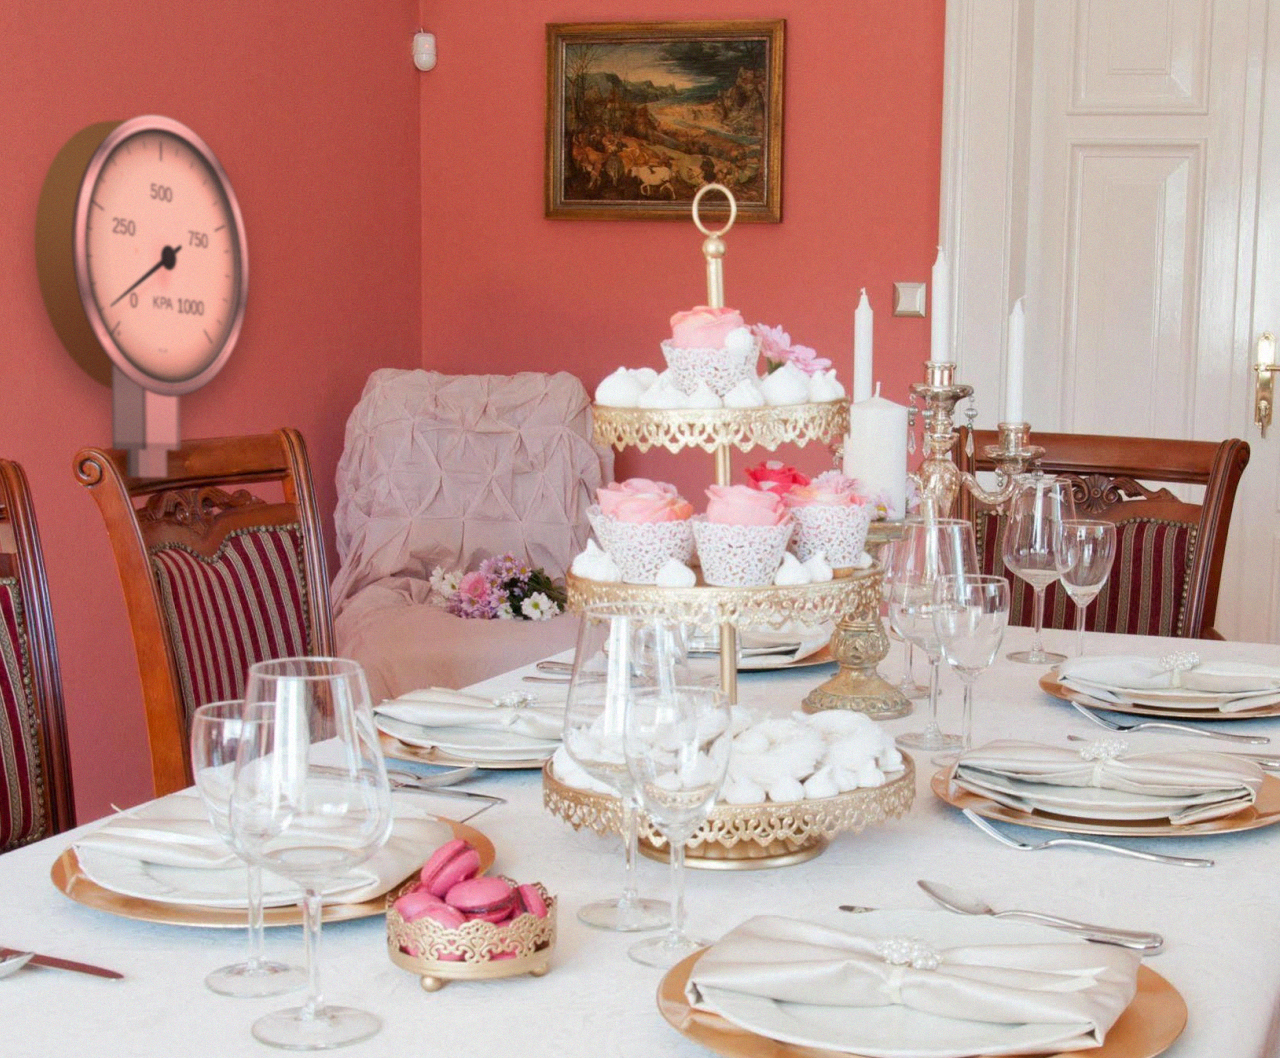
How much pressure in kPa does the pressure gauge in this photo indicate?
50 kPa
